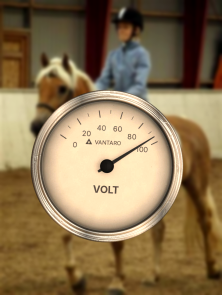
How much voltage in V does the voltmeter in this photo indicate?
95 V
